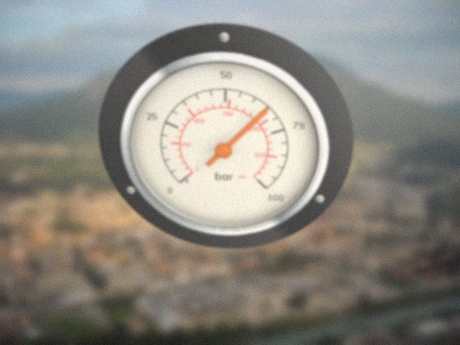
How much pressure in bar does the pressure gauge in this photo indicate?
65 bar
